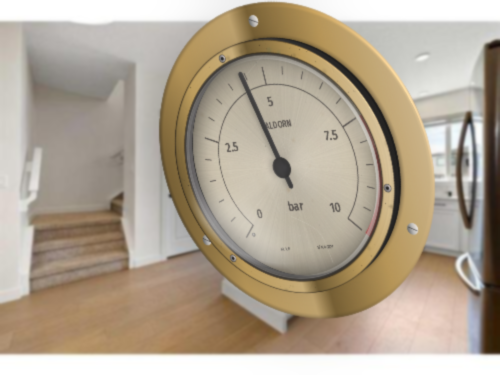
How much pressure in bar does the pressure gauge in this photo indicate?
4.5 bar
